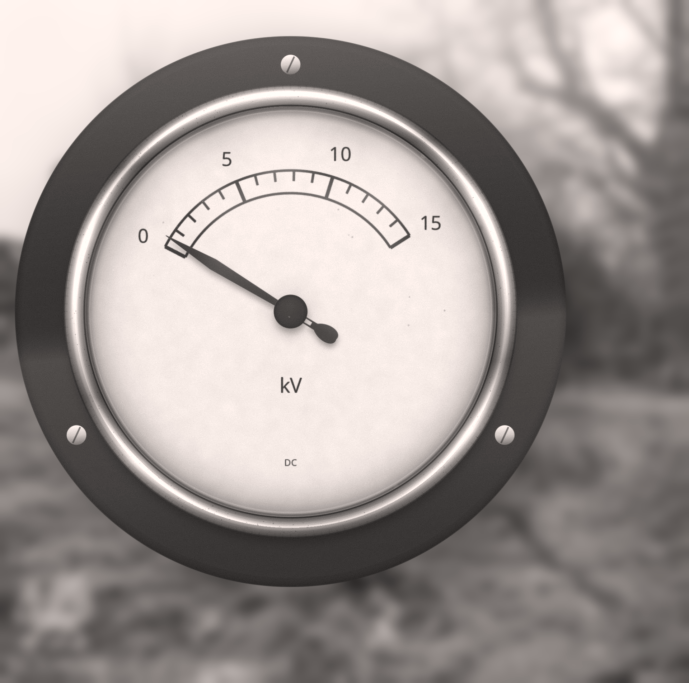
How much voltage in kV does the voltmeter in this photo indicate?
0.5 kV
